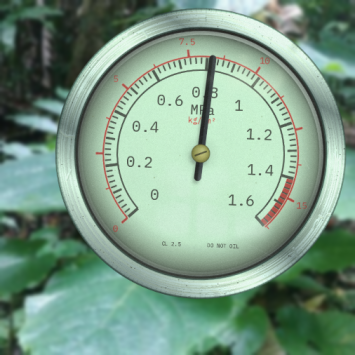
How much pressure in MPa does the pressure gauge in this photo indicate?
0.82 MPa
